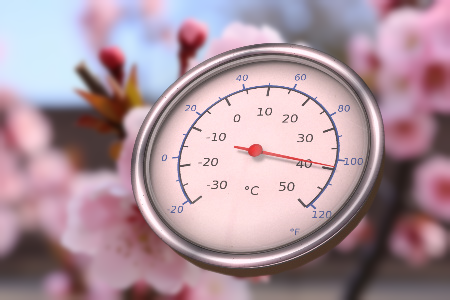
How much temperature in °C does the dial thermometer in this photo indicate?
40 °C
